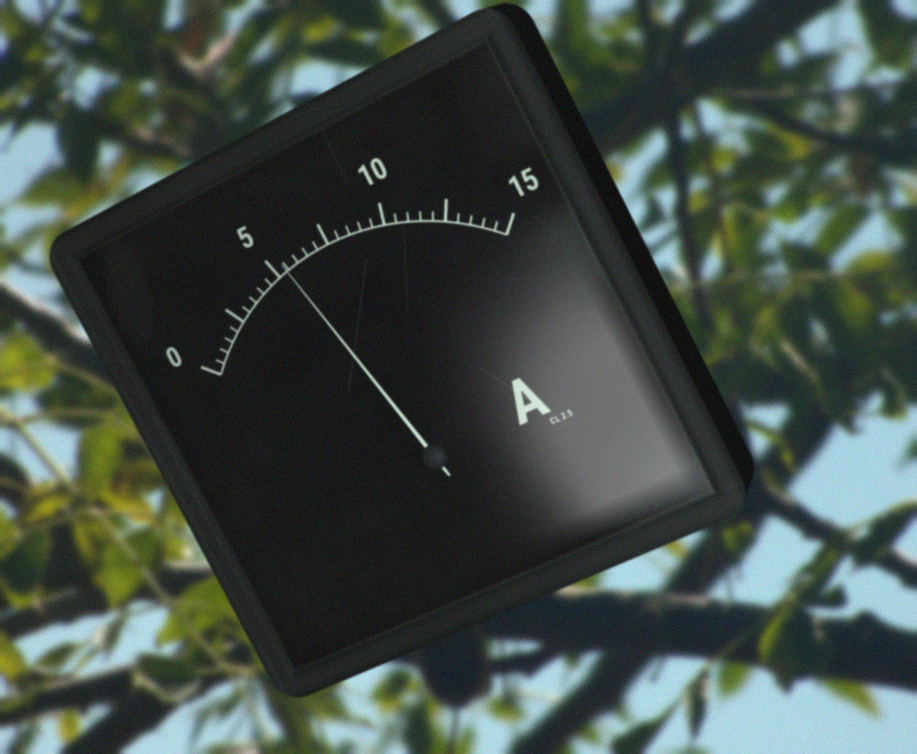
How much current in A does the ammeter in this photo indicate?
5.5 A
